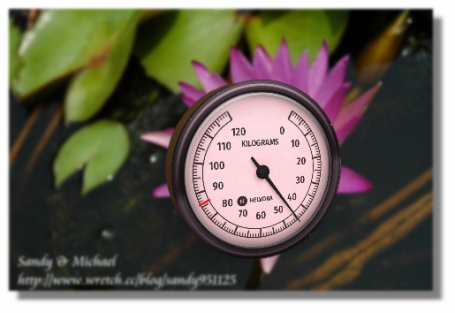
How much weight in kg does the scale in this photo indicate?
45 kg
